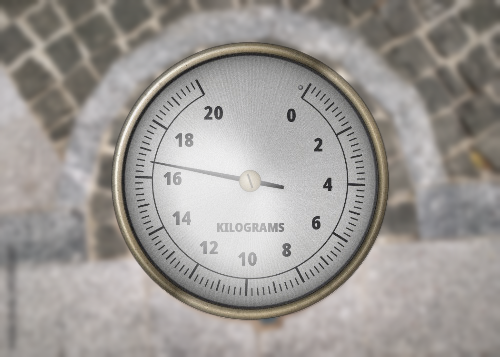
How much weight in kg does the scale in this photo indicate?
16.6 kg
